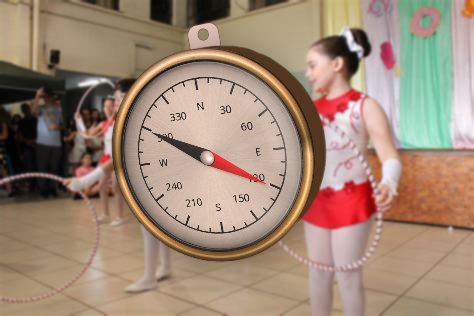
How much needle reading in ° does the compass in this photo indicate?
120 °
